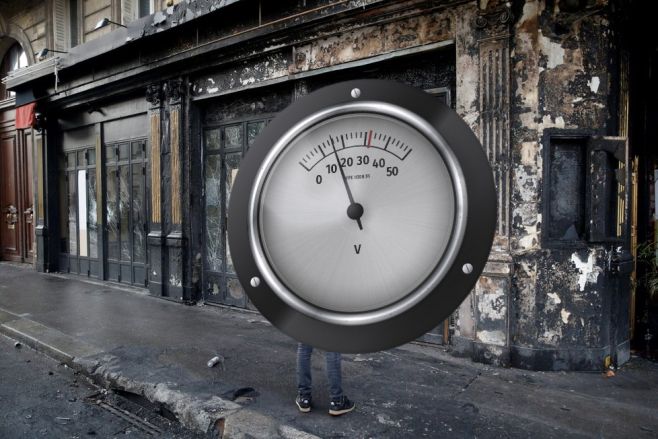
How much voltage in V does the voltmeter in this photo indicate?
16 V
